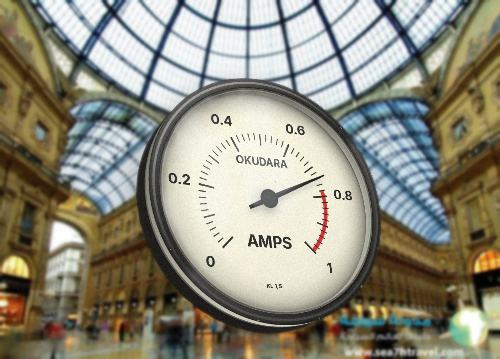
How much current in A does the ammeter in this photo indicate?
0.74 A
